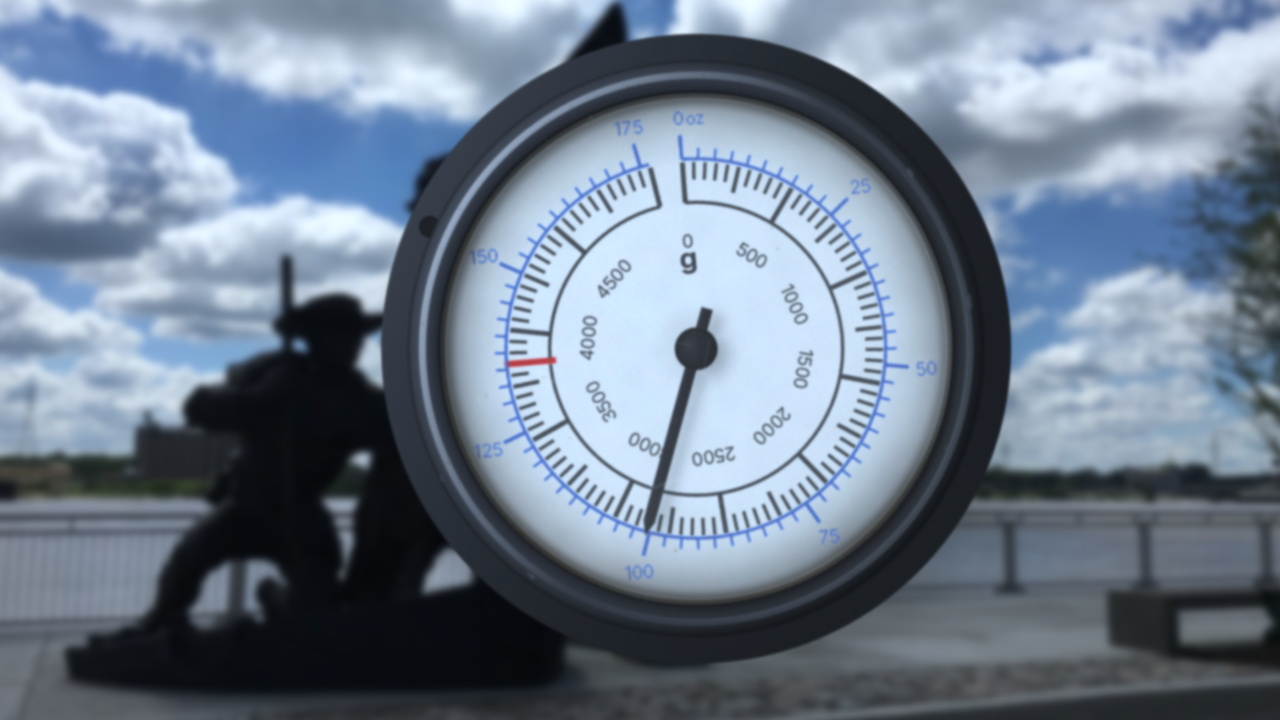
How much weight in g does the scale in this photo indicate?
2850 g
